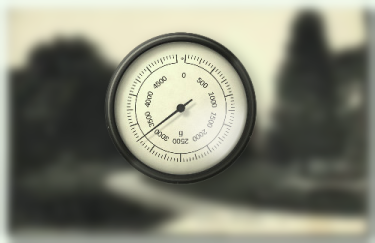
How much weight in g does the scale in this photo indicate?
3250 g
